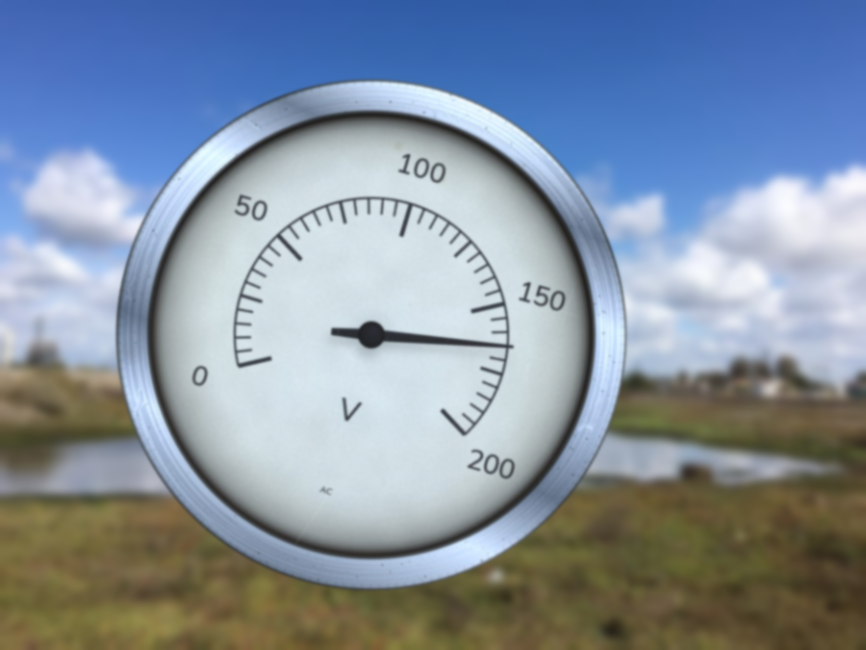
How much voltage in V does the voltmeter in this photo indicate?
165 V
